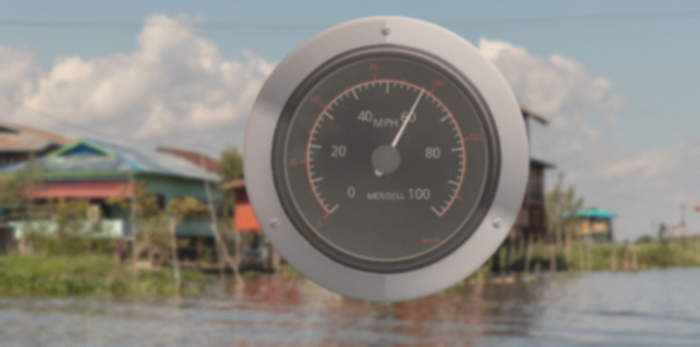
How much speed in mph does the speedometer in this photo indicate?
60 mph
